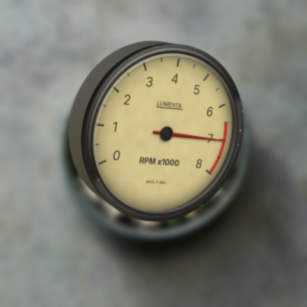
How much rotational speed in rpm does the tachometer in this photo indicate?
7000 rpm
